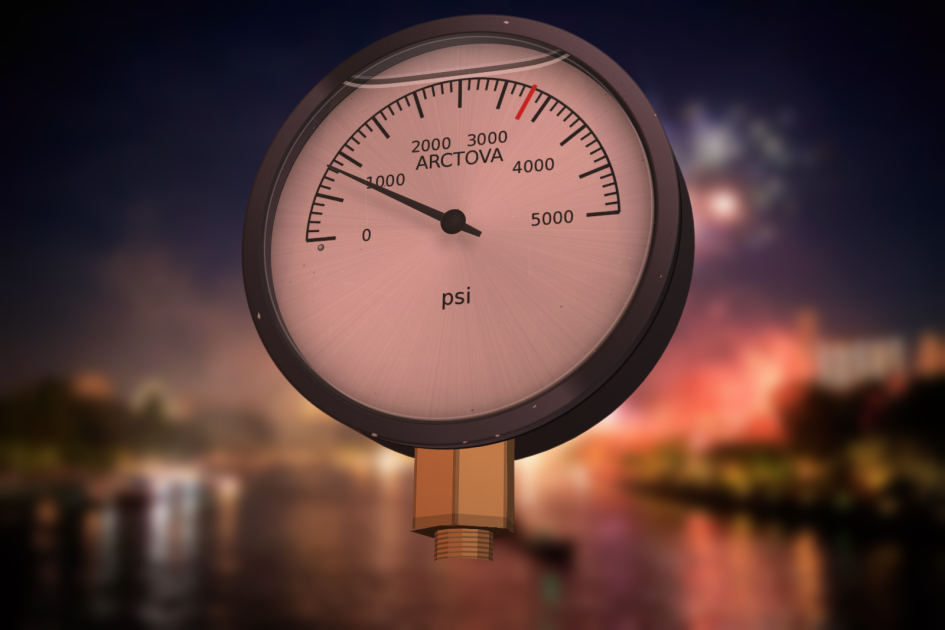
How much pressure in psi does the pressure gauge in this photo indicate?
800 psi
